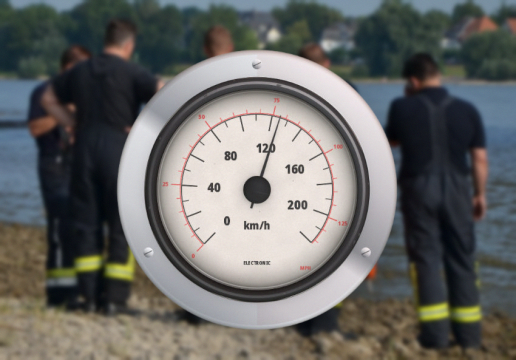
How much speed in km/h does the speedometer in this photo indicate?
125 km/h
